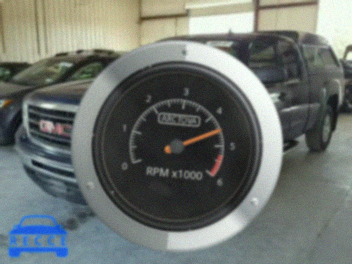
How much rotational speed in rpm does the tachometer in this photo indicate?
4500 rpm
